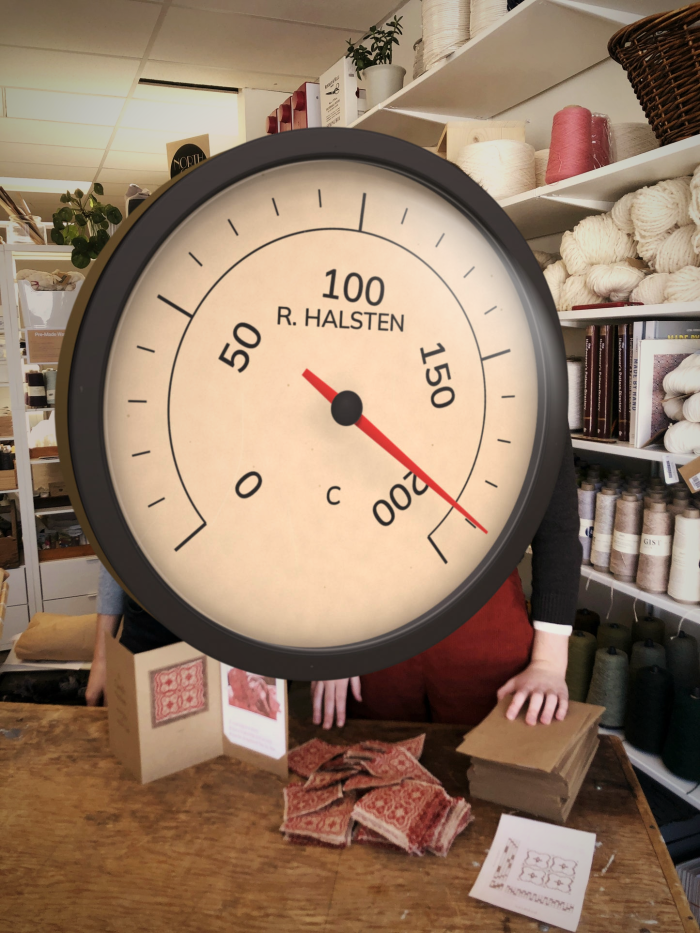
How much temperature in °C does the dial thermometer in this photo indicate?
190 °C
